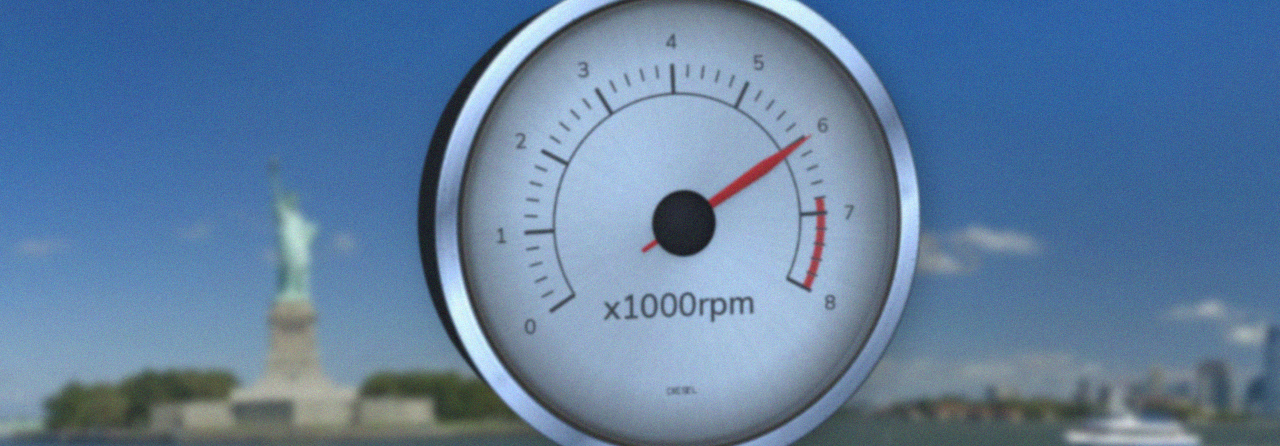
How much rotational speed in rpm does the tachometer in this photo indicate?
6000 rpm
